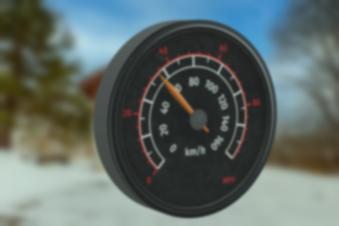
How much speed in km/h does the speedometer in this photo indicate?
55 km/h
